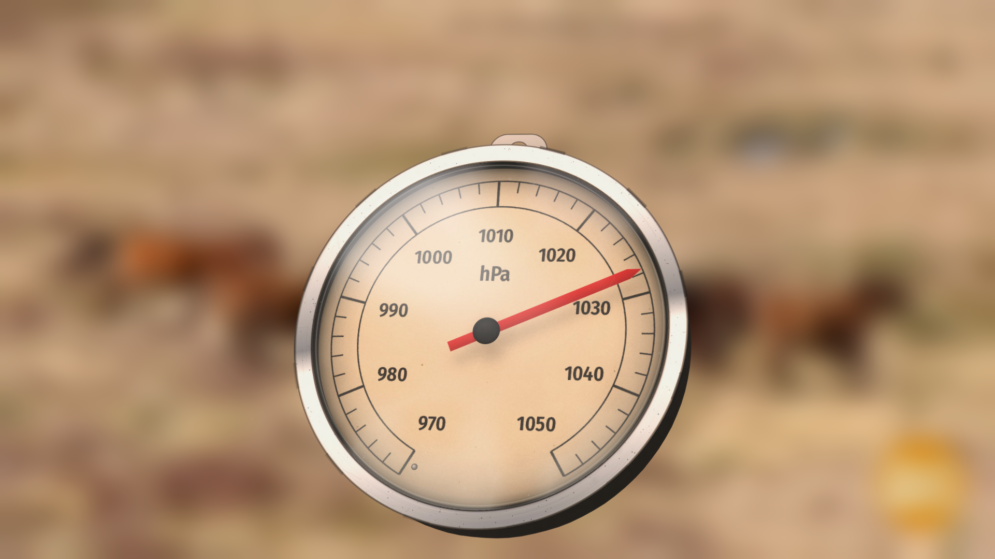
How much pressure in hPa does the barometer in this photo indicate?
1028 hPa
